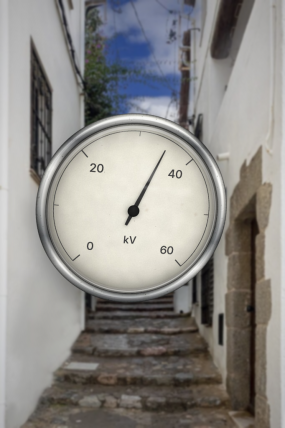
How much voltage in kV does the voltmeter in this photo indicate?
35 kV
